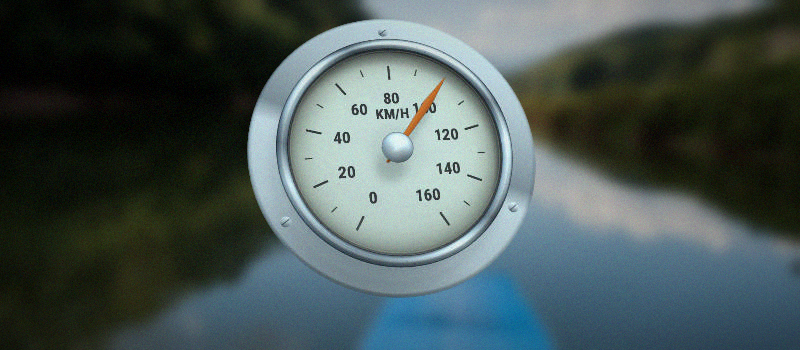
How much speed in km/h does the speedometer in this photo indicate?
100 km/h
